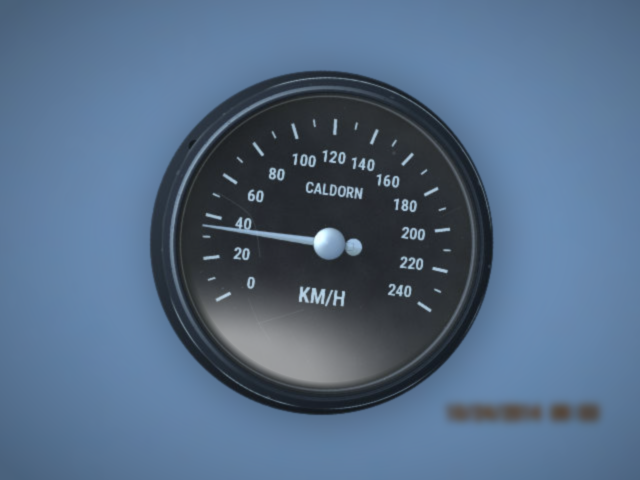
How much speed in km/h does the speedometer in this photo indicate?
35 km/h
